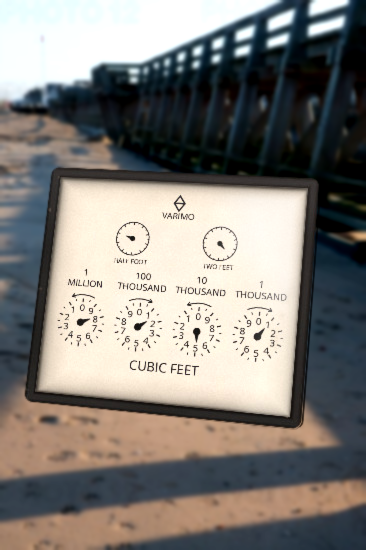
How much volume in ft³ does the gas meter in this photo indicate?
815100 ft³
